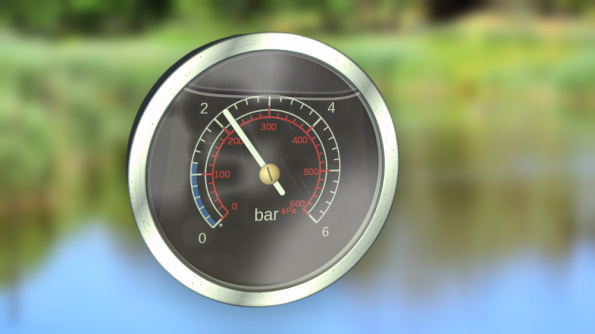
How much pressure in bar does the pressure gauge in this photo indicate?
2.2 bar
